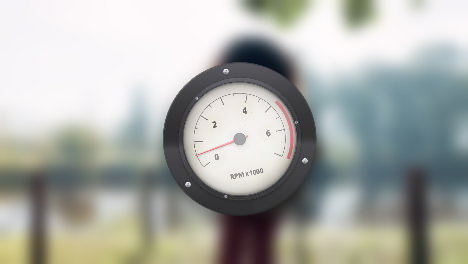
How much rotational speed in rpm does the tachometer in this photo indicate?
500 rpm
